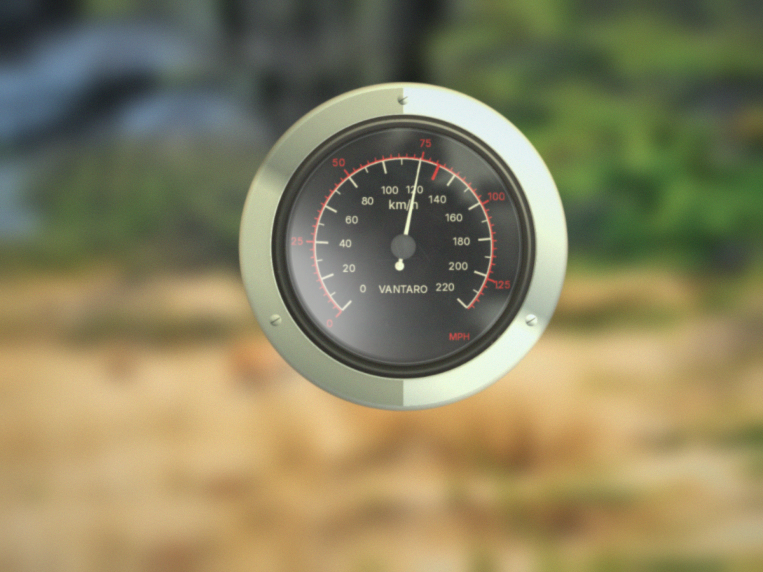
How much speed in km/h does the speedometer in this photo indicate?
120 km/h
